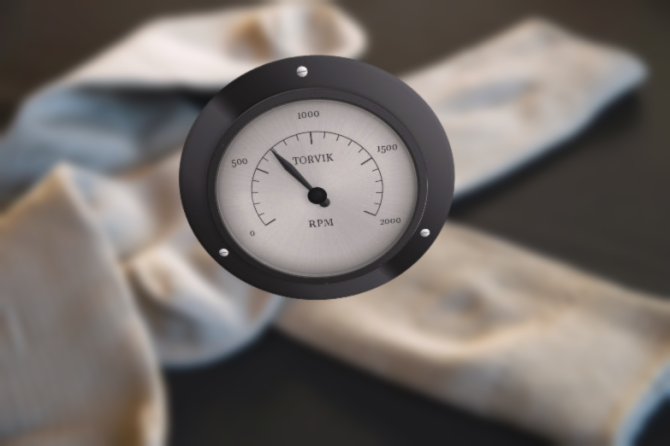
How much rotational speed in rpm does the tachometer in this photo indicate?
700 rpm
